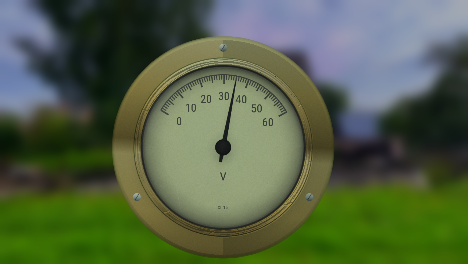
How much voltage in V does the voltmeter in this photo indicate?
35 V
